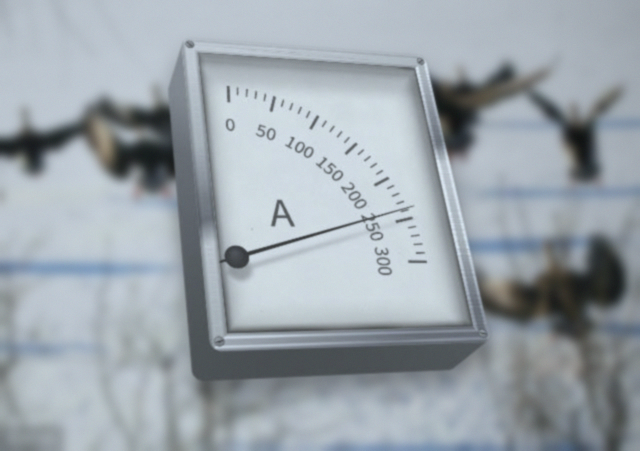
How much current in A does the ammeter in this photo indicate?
240 A
